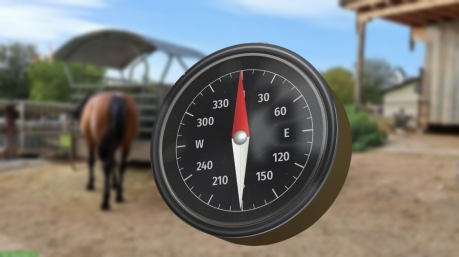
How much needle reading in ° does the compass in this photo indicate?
0 °
